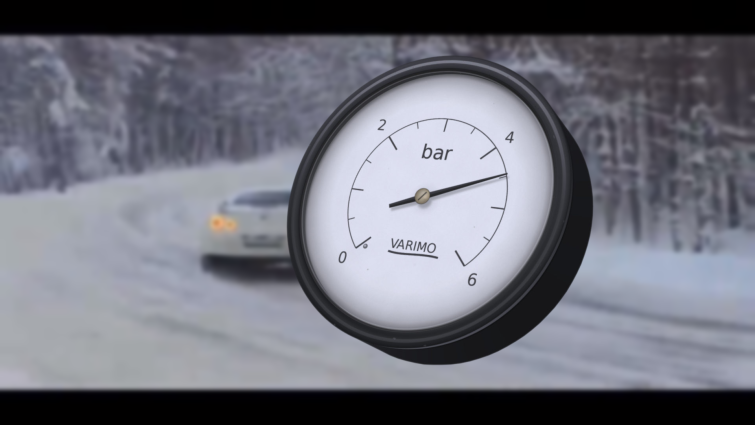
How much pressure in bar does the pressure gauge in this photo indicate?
4.5 bar
